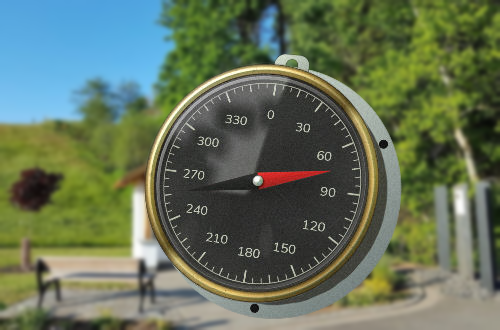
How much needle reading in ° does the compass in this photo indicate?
75 °
